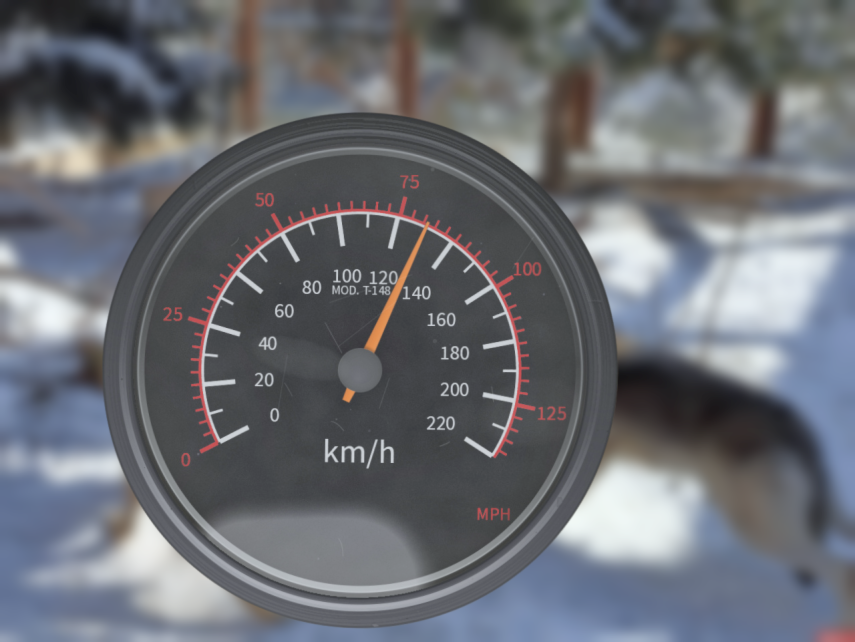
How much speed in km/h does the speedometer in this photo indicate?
130 km/h
